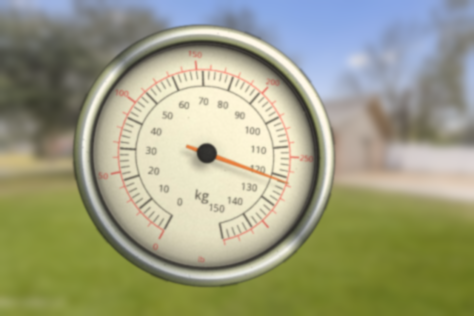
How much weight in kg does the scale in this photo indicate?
122 kg
